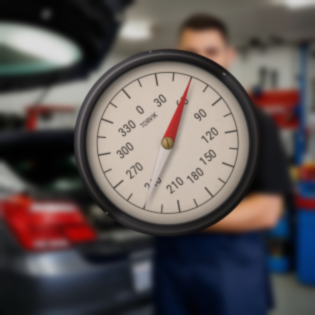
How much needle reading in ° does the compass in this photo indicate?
60 °
